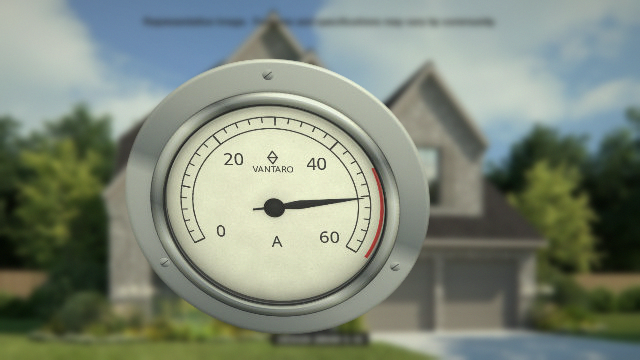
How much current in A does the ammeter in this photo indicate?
50 A
